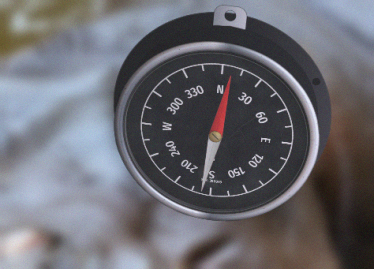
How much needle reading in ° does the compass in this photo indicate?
7.5 °
